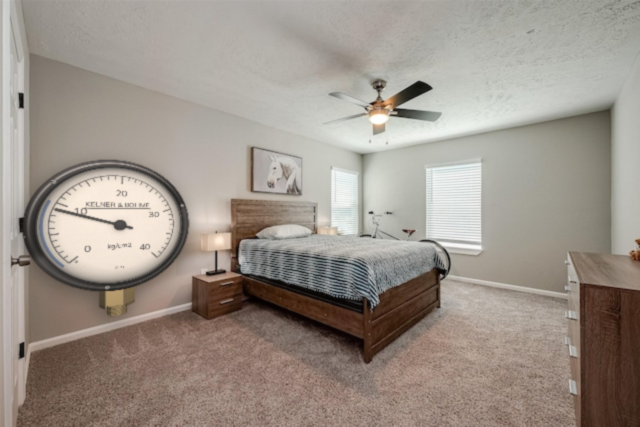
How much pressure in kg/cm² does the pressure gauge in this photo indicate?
9 kg/cm²
